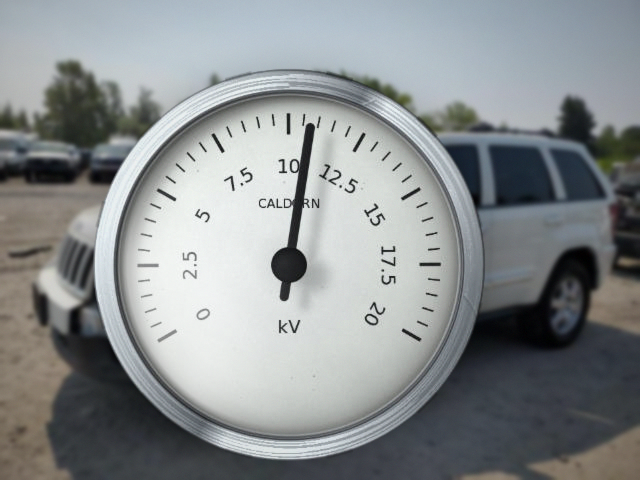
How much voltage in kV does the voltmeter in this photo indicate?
10.75 kV
